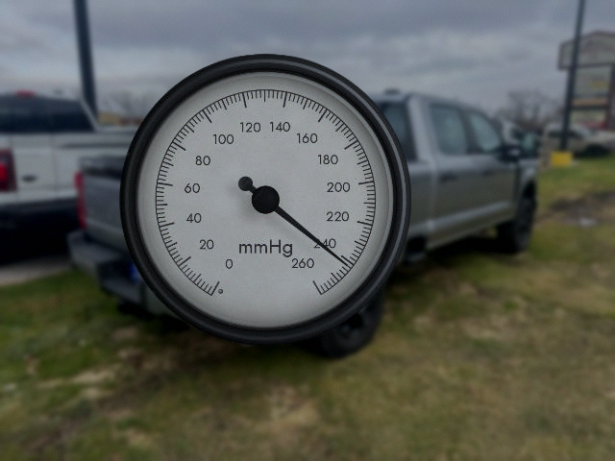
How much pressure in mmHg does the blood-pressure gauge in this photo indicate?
242 mmHg
